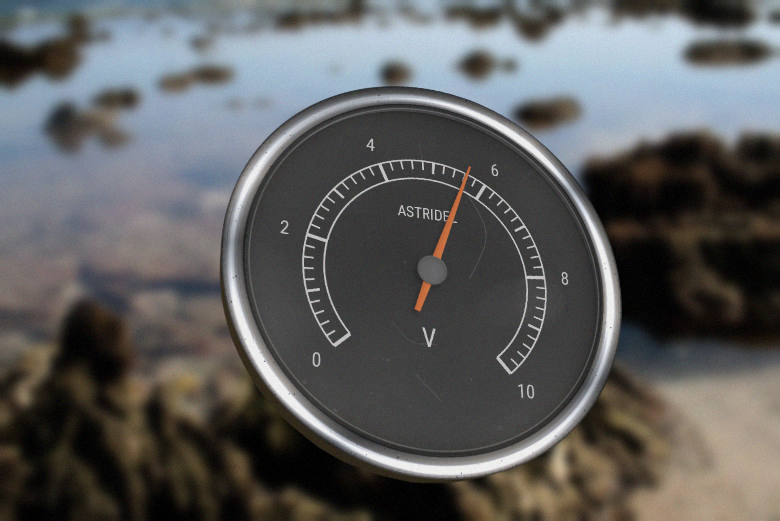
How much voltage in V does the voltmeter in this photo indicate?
5.6 V
